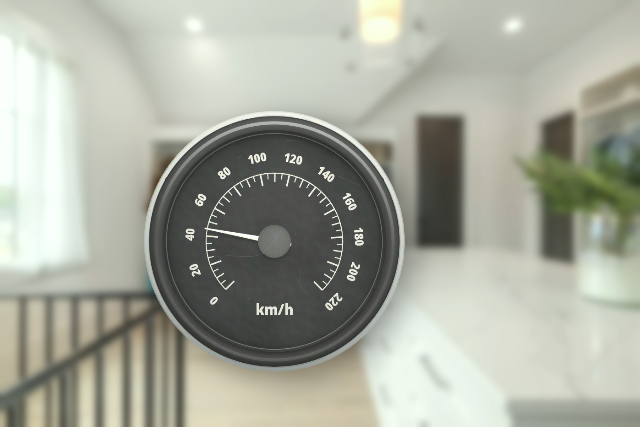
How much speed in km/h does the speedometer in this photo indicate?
45 km/h
